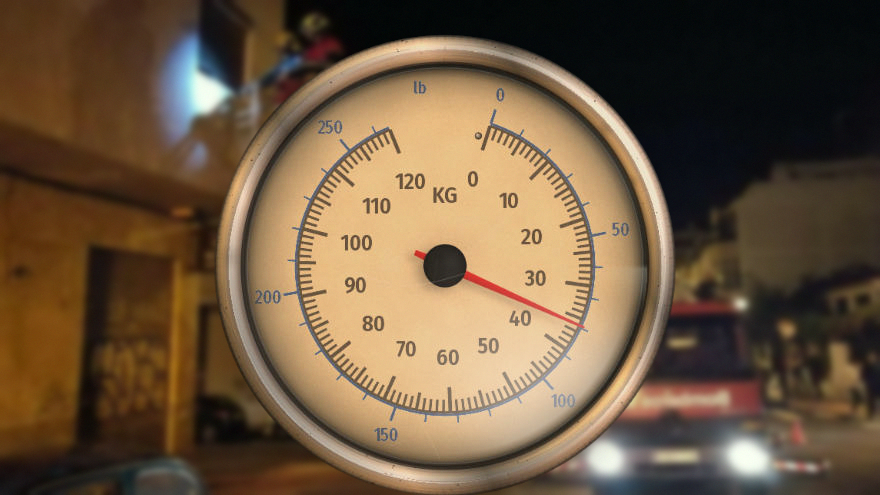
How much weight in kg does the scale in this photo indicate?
36 kg
